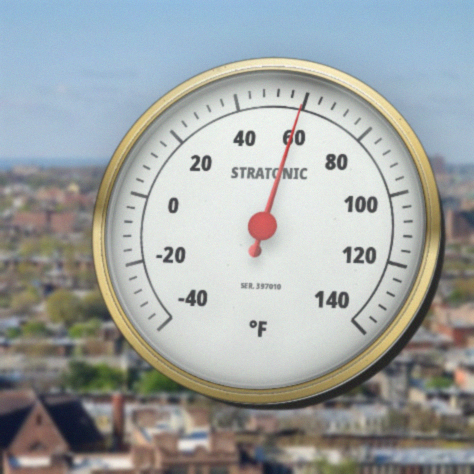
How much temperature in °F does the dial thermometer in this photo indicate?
60 °F
